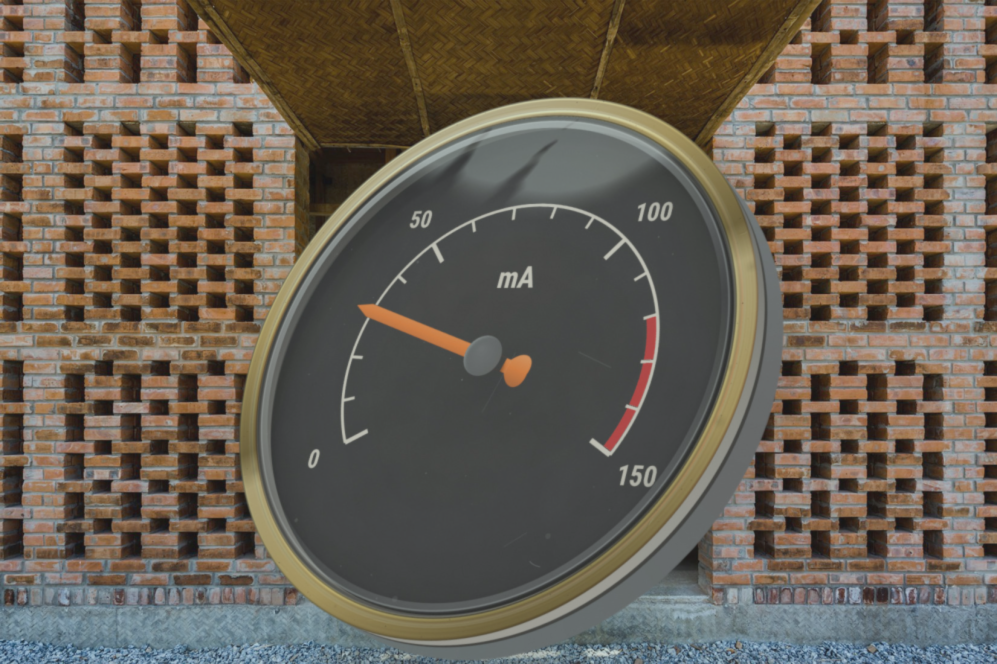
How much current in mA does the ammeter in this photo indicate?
30 mA
